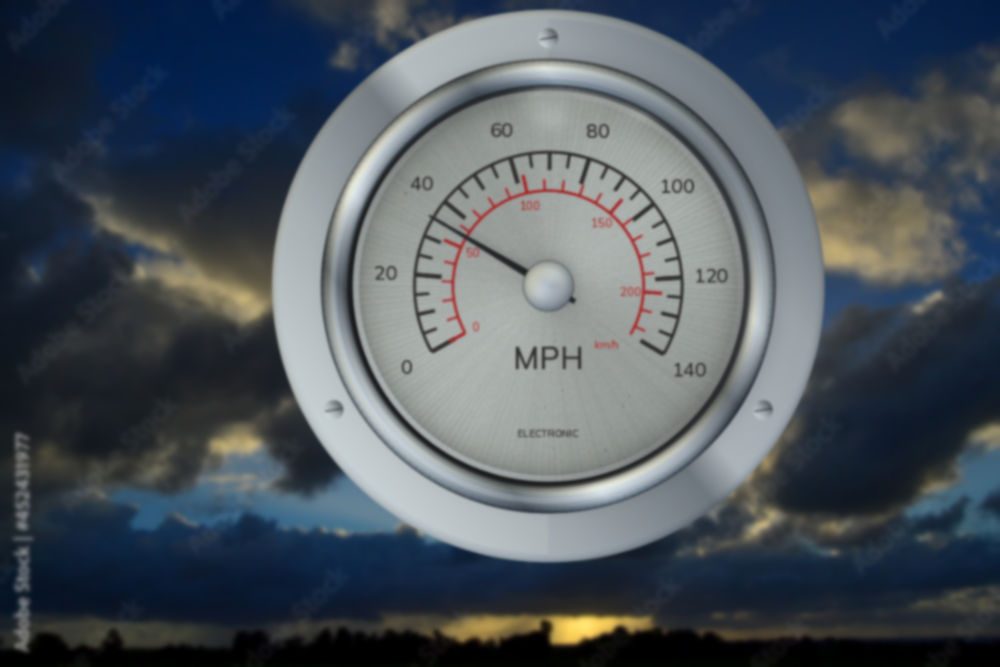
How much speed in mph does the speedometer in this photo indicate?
35 mph
